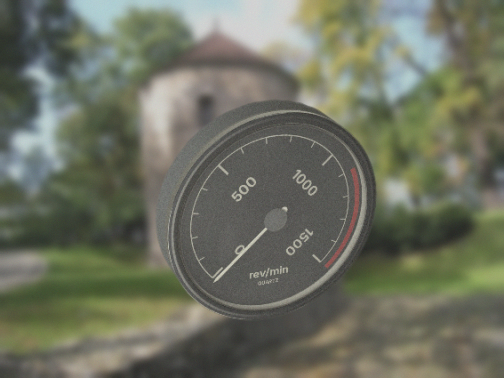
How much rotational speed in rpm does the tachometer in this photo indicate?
0 rpm
